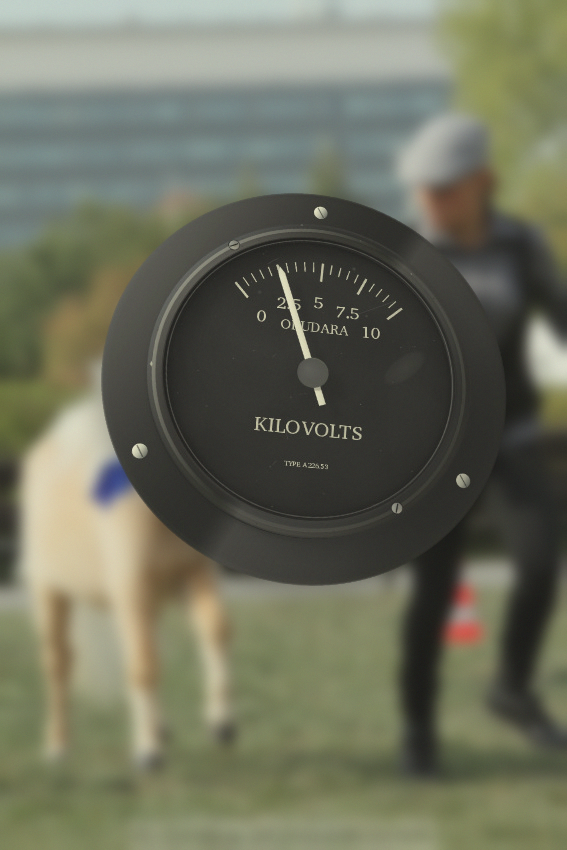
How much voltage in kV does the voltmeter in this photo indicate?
2.5 kV
